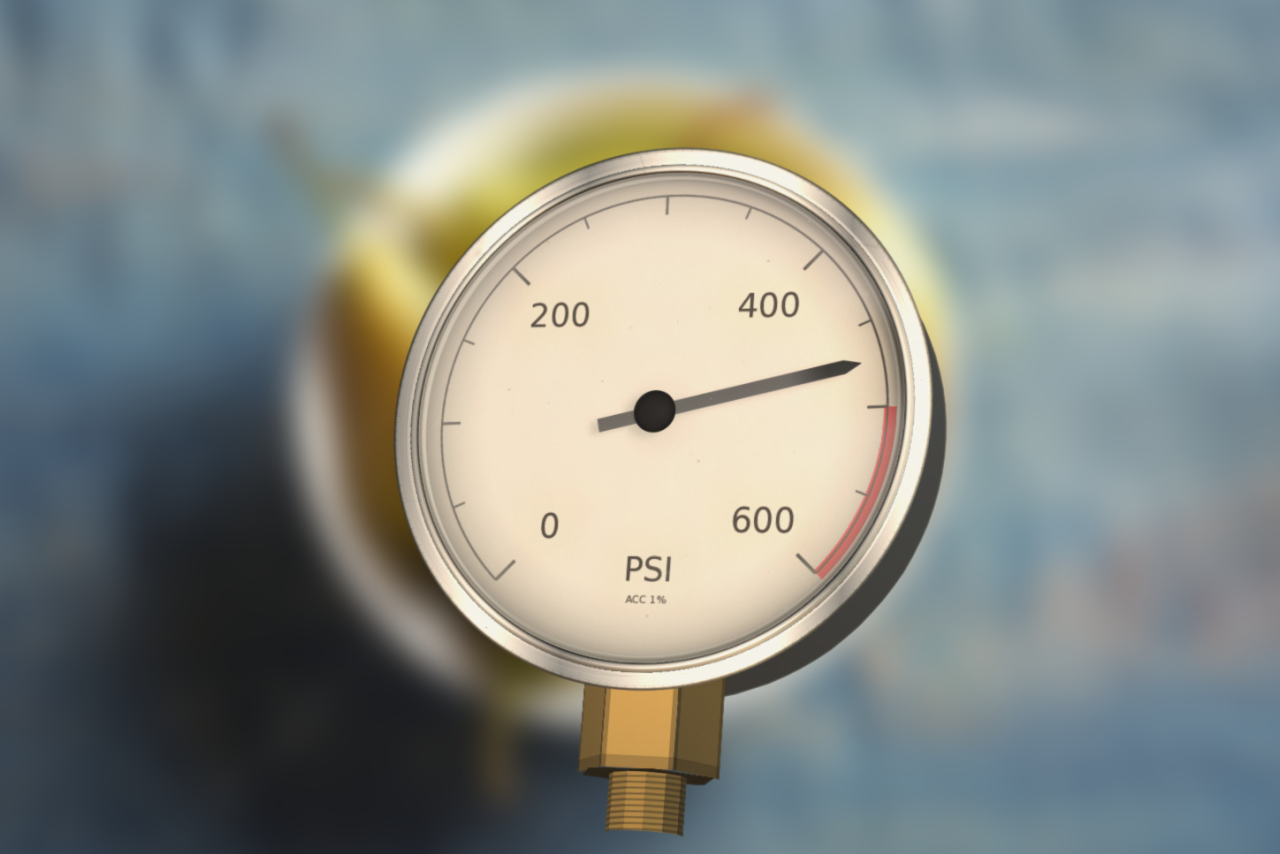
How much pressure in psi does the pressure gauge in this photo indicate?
475 psi
